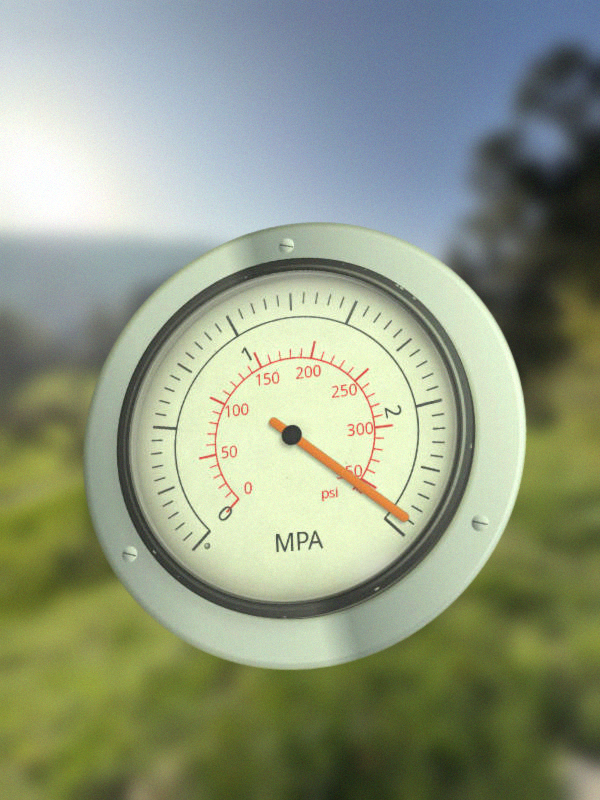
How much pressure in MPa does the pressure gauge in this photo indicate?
2.45 MPa
